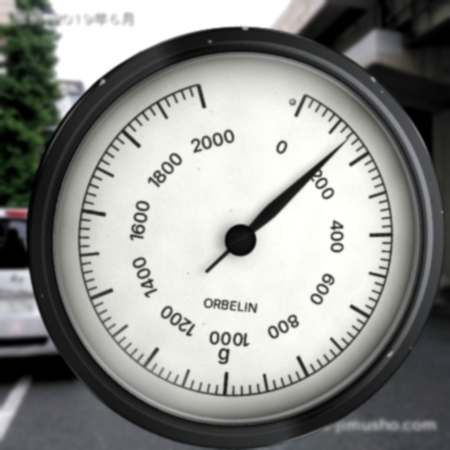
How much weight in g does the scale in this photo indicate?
140 g
